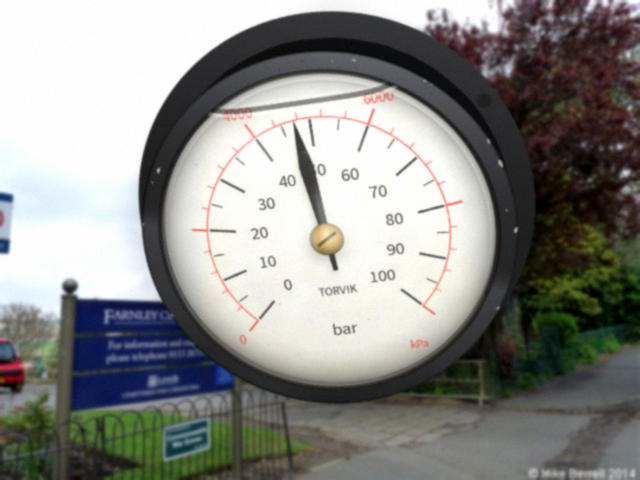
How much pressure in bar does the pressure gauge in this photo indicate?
47.5 bar
